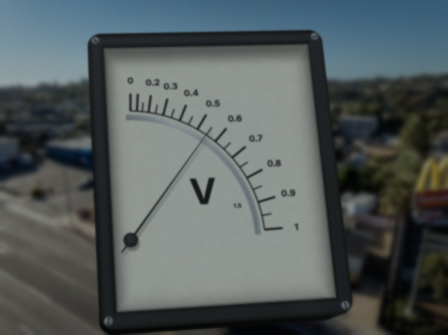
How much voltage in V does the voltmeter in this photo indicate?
0.55 V
